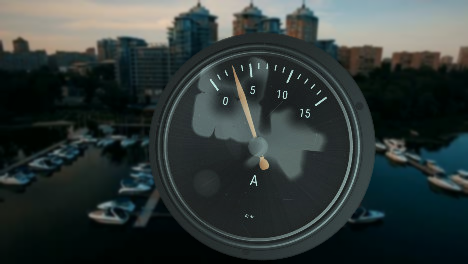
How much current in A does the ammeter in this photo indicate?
3 A
